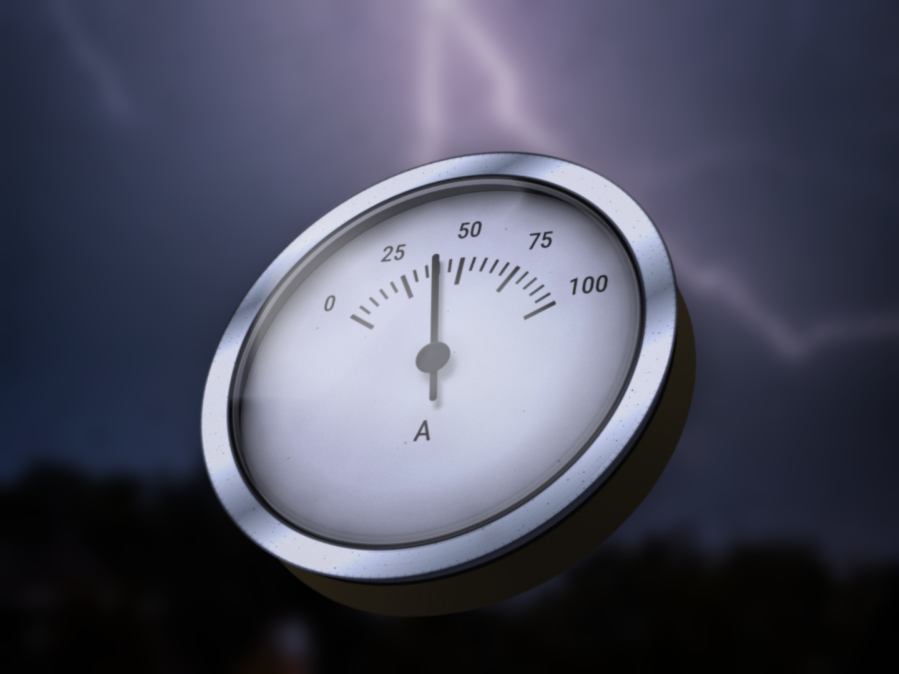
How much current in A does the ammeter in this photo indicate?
40 A
